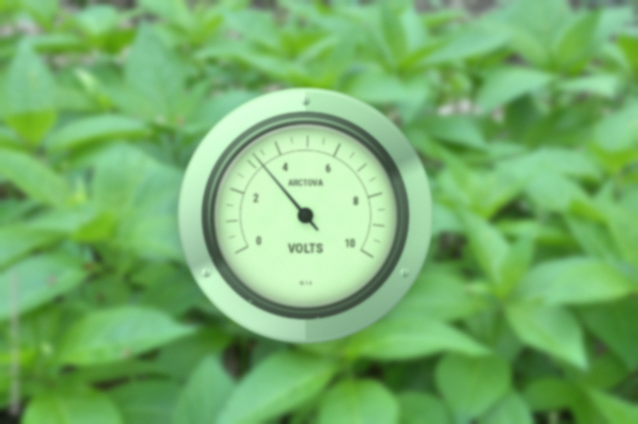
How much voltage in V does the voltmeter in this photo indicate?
3.25 V
